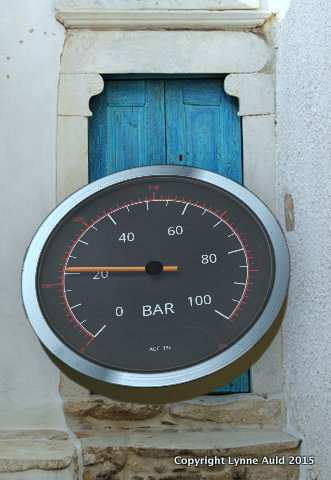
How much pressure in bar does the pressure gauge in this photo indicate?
20 bar
